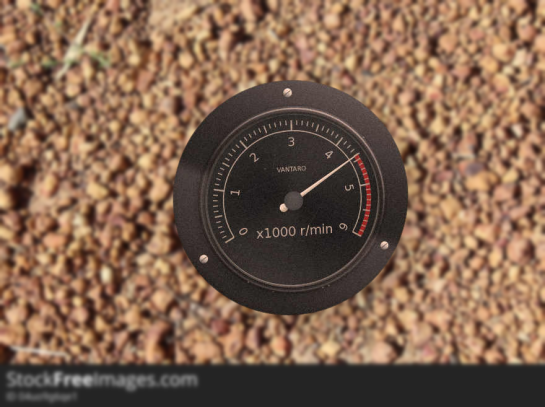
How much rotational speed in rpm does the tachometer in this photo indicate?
4400 rpm
